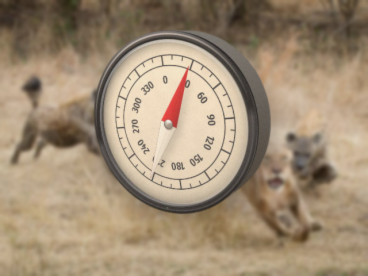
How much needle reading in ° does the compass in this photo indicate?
30 °
